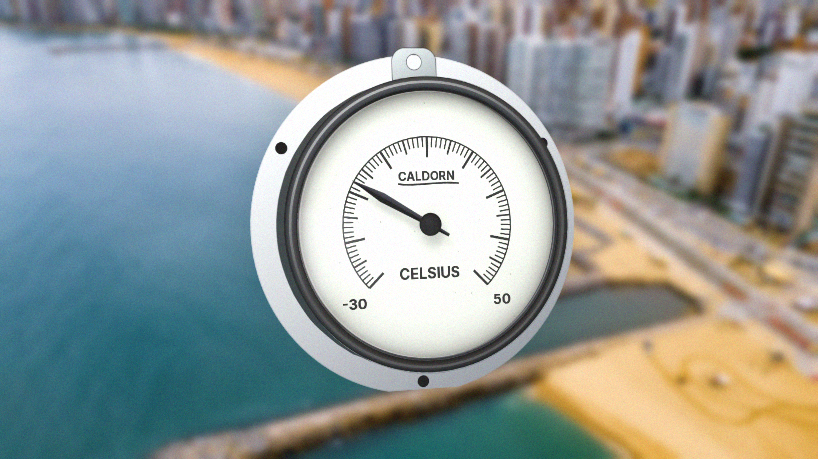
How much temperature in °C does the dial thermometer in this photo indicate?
-8 °C
